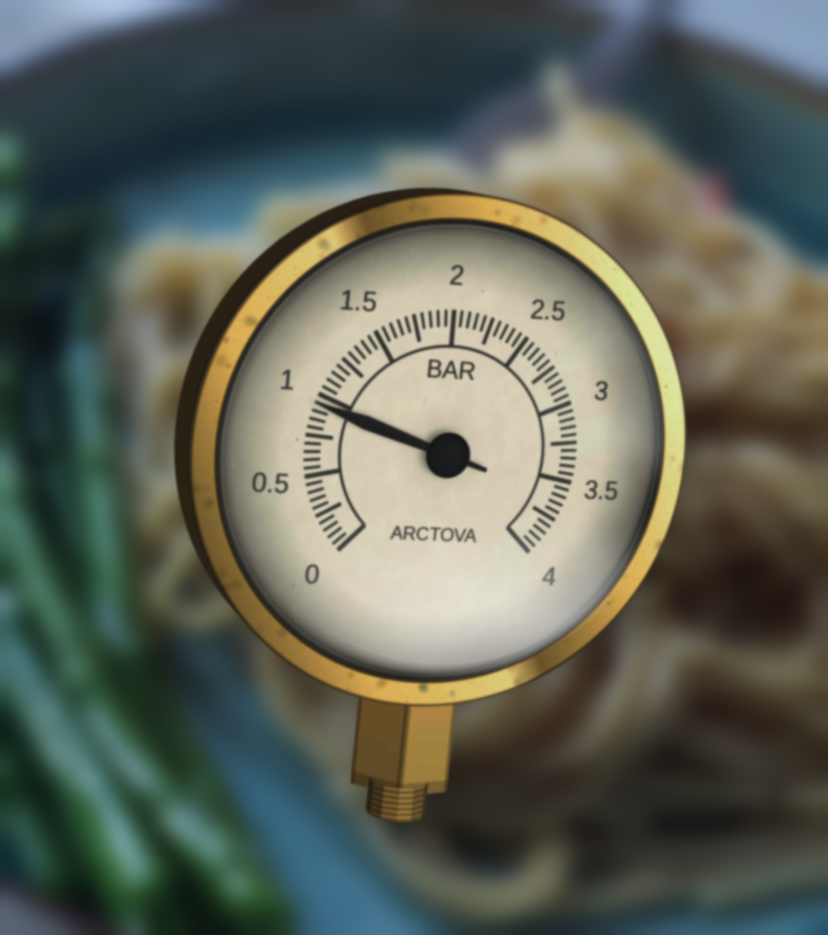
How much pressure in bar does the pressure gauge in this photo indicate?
0.95 bar
